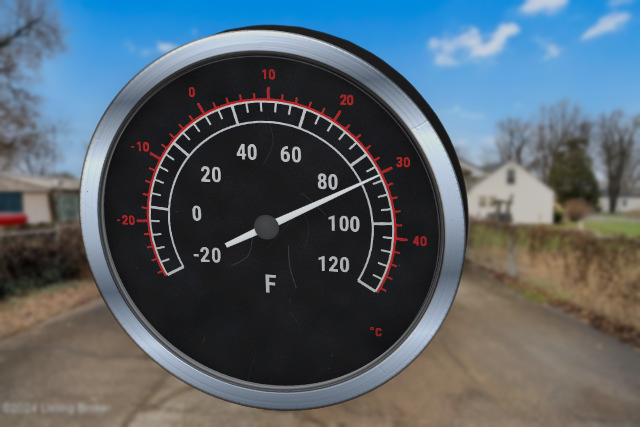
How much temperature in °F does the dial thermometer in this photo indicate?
86 °F
